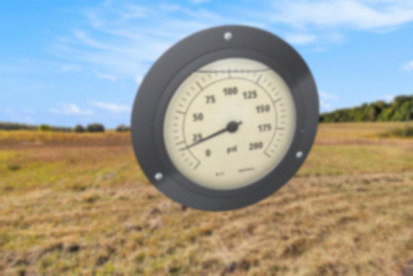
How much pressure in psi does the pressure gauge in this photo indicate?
20 psi
